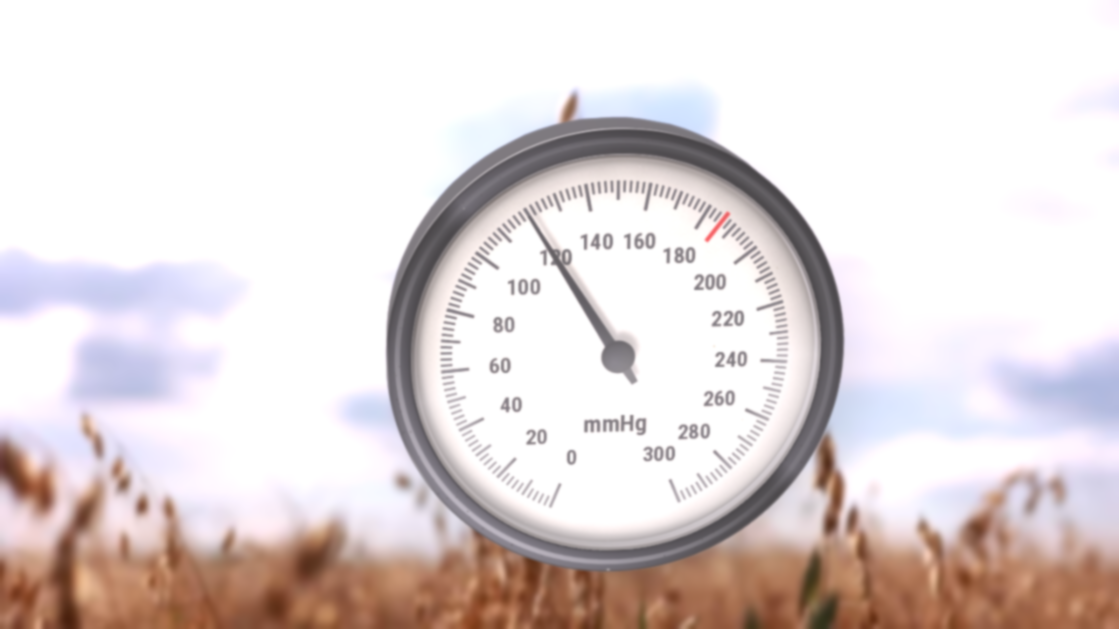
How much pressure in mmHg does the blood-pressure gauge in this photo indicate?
120 mmHg
